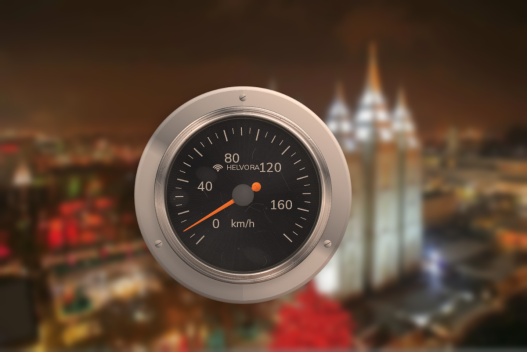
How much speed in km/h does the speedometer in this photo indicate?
10 km/h
